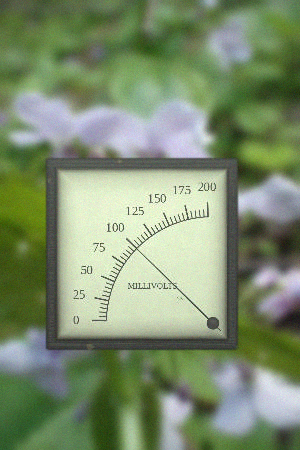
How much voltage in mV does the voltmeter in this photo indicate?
100 mV
